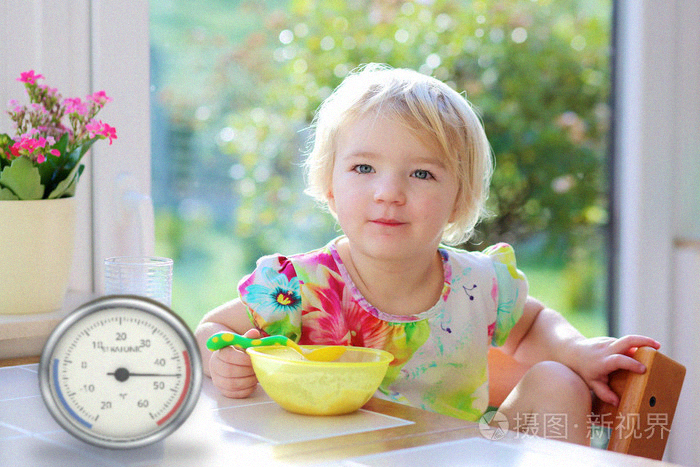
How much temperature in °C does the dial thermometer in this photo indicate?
45 °C
